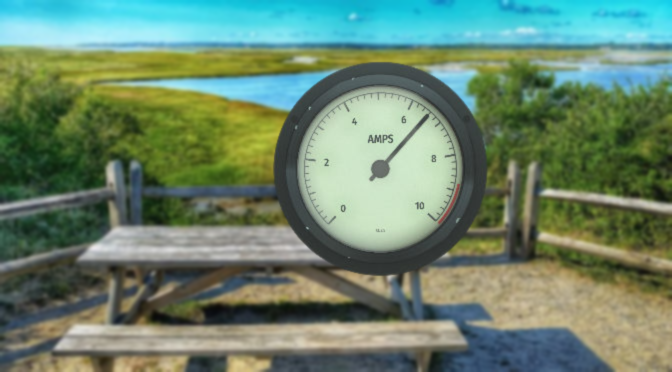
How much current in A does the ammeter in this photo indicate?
6.6 A
